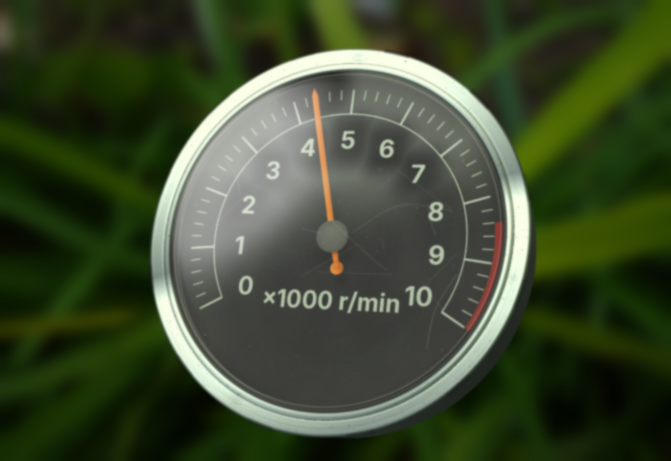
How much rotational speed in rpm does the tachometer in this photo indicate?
4400 rpm
